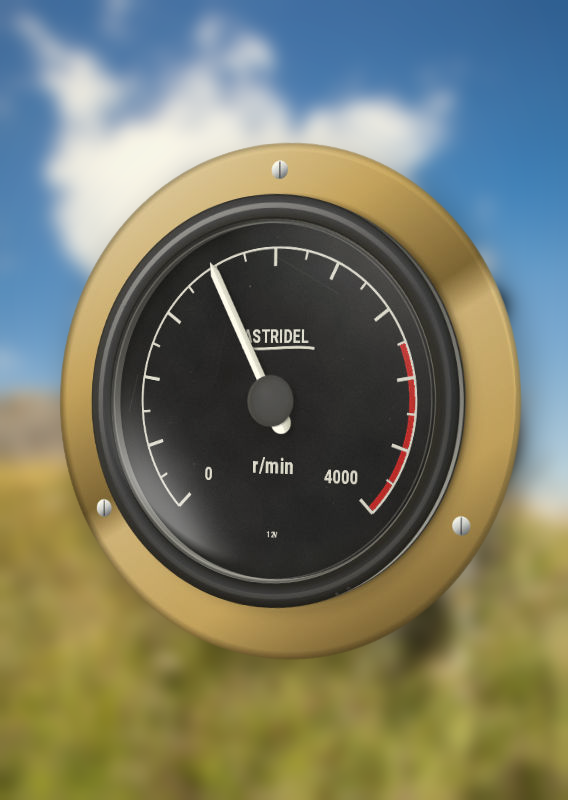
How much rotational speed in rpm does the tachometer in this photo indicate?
1600 rpm
